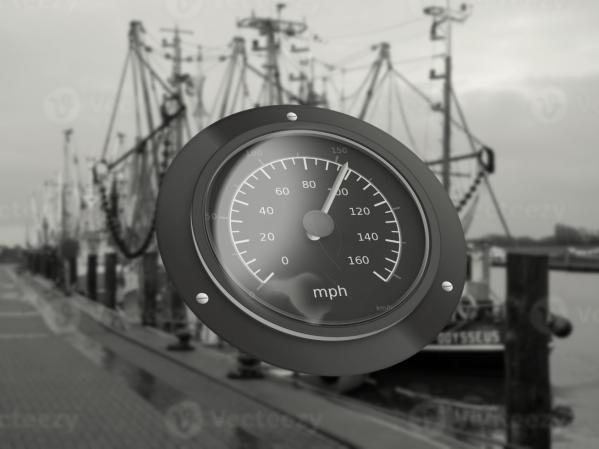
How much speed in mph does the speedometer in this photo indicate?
97.5 mph
